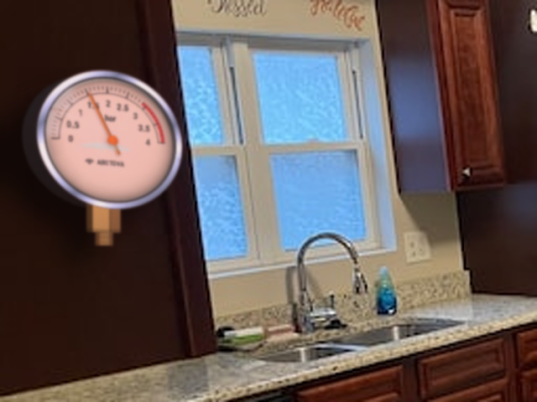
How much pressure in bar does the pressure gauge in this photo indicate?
1.5 bar
